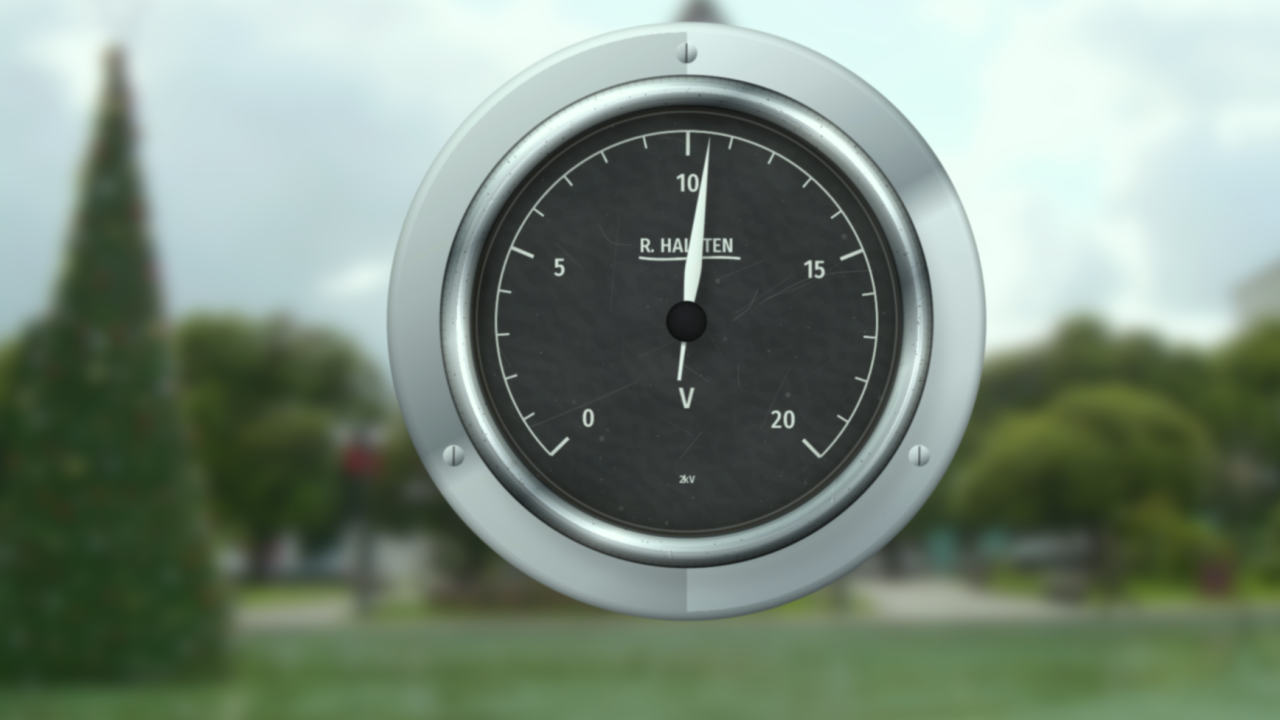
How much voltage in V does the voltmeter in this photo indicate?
10.5 V
